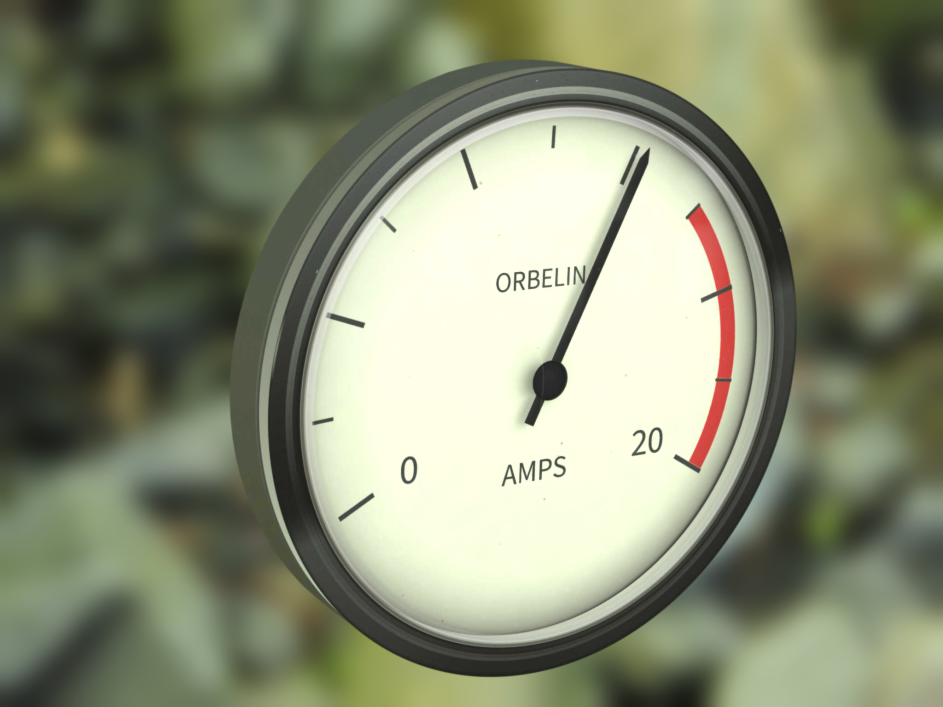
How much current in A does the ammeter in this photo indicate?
12 A
